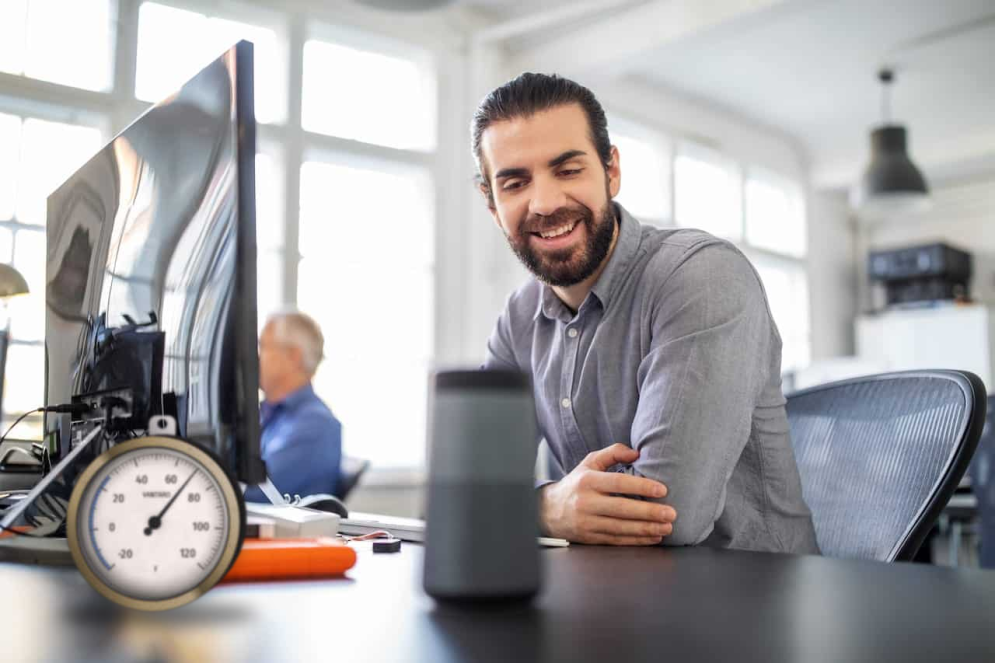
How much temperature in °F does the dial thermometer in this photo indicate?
70 °F
